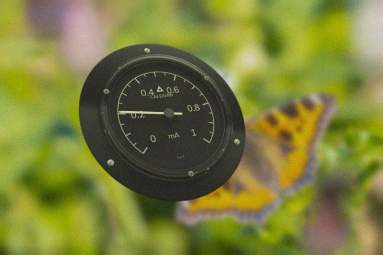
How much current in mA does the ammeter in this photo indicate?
0.2 mA
